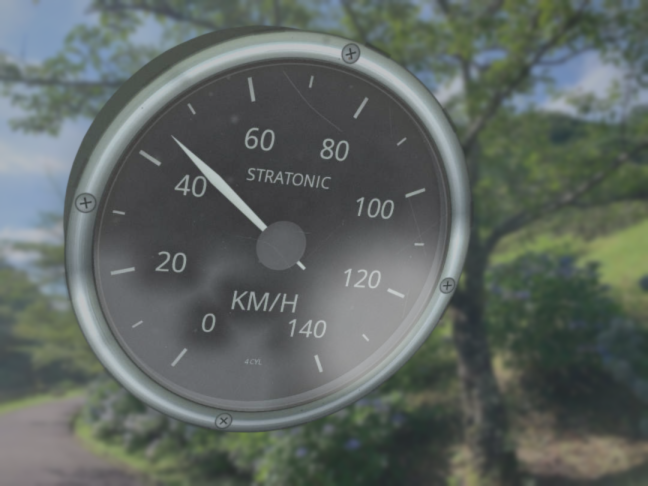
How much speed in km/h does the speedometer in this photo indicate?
45 km/h
